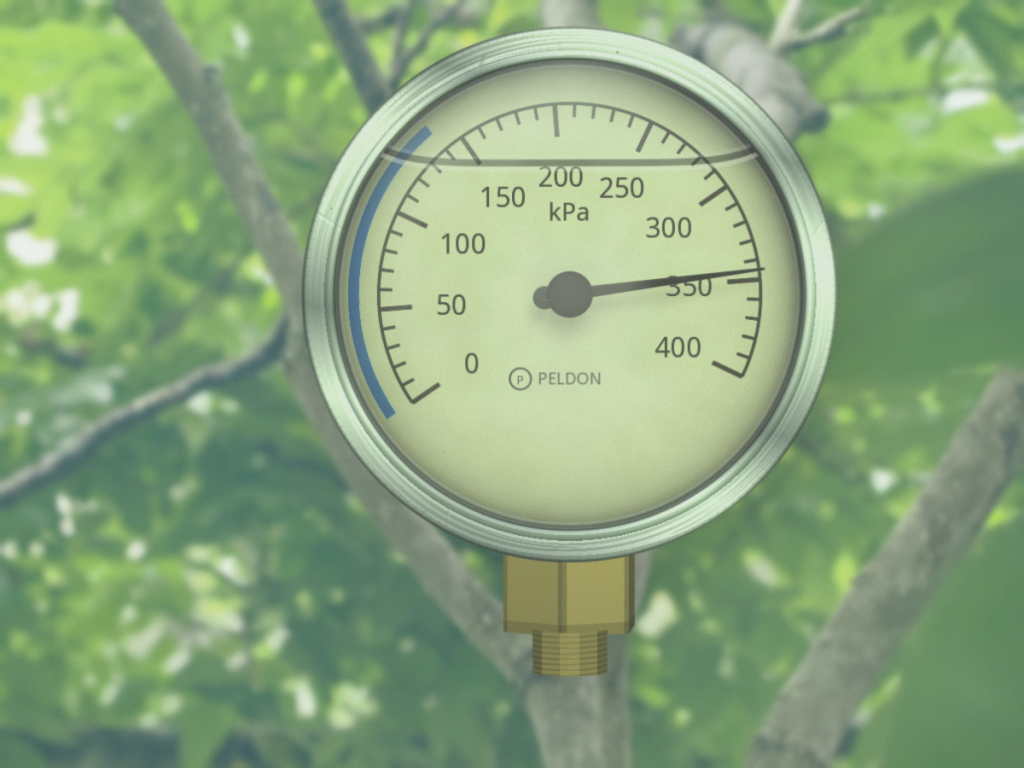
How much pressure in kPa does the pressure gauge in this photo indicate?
345 kPa
